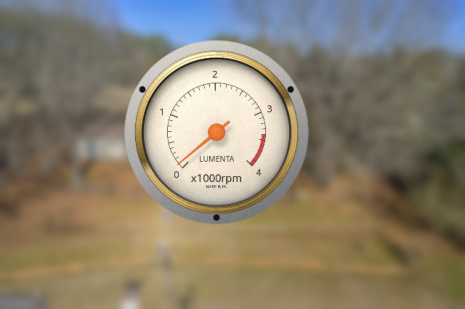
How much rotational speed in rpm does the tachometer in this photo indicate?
100 rpm
